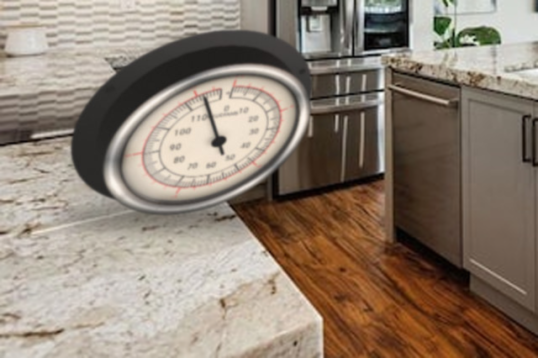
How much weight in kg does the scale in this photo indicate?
115 kg
